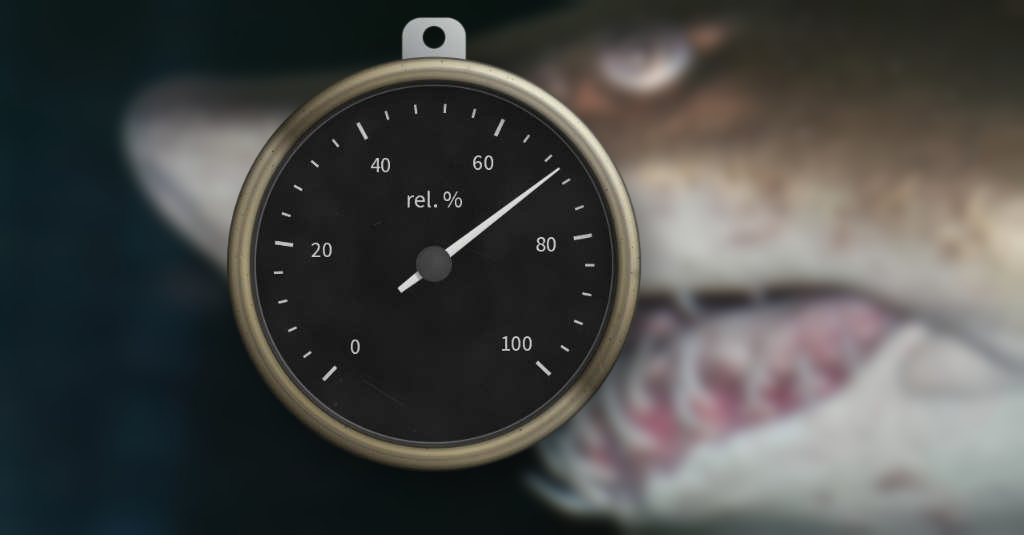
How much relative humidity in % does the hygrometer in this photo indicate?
70 %
